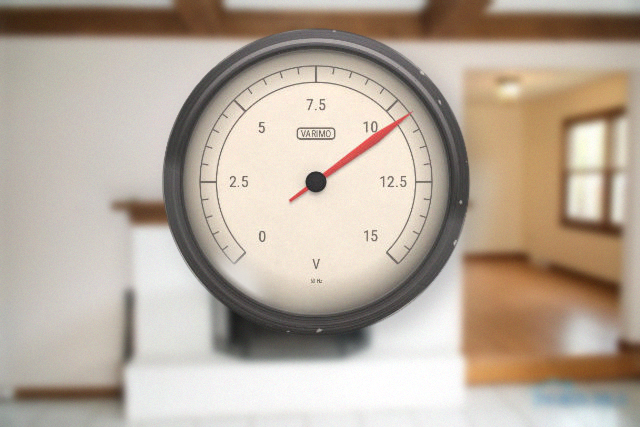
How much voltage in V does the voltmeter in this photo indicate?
10.5 V
